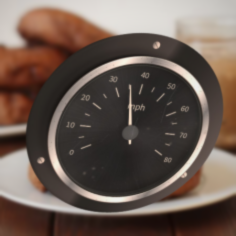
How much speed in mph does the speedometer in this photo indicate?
35 mph
